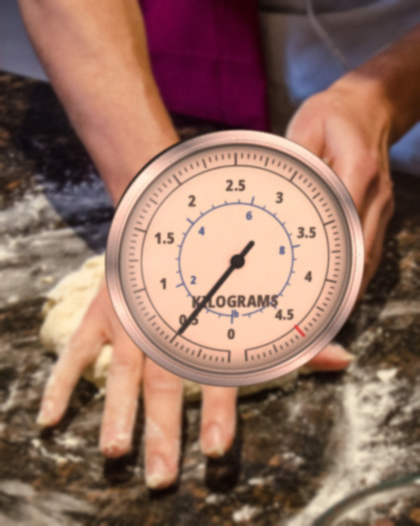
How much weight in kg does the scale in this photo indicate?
0.5 kg
